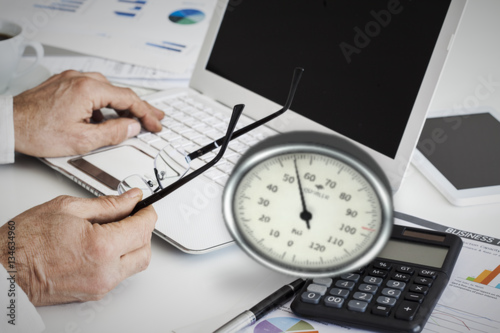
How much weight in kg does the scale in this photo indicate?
55 kg
